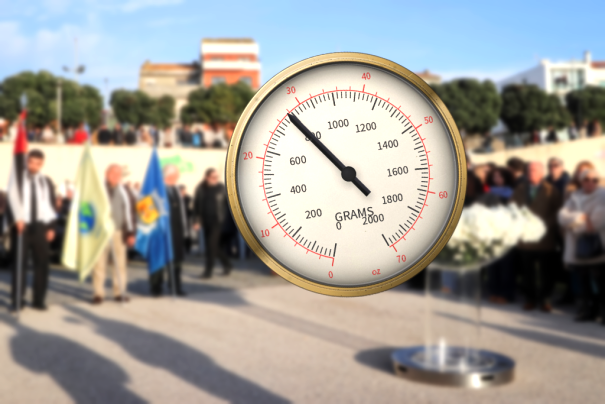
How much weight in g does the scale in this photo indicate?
780 g
